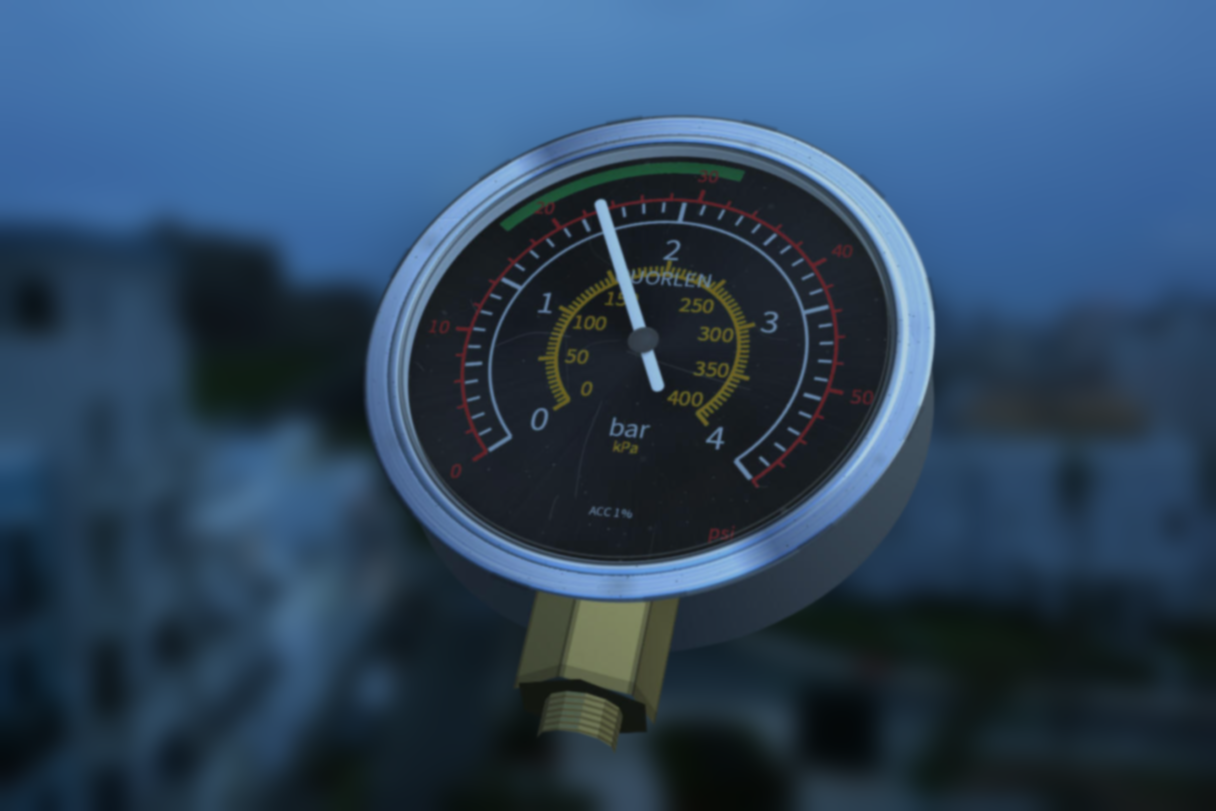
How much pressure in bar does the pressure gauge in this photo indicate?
1.6 bar
